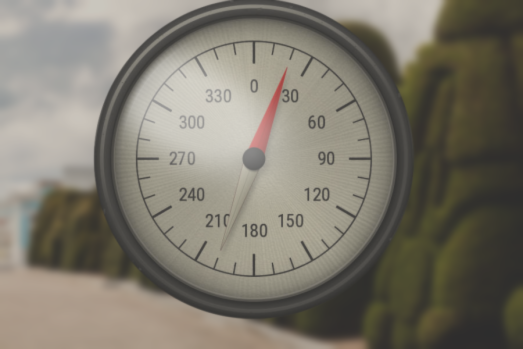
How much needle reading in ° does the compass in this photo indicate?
20 °
